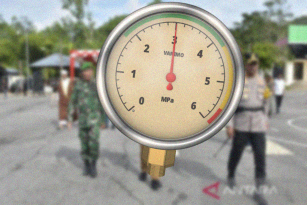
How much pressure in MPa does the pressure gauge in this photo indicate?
3 MPa
